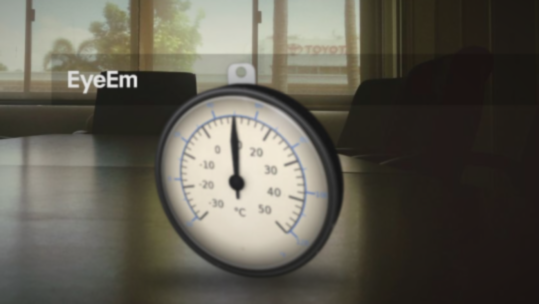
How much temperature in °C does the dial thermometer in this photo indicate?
10 °C
